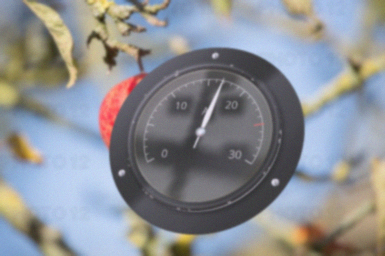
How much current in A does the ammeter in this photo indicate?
17 A
